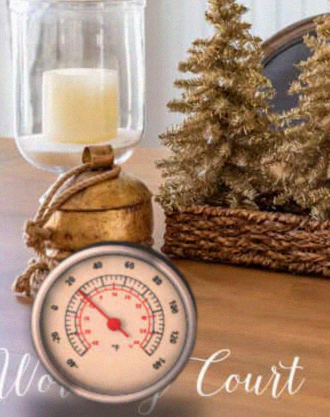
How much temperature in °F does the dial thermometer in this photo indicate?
20 °F
